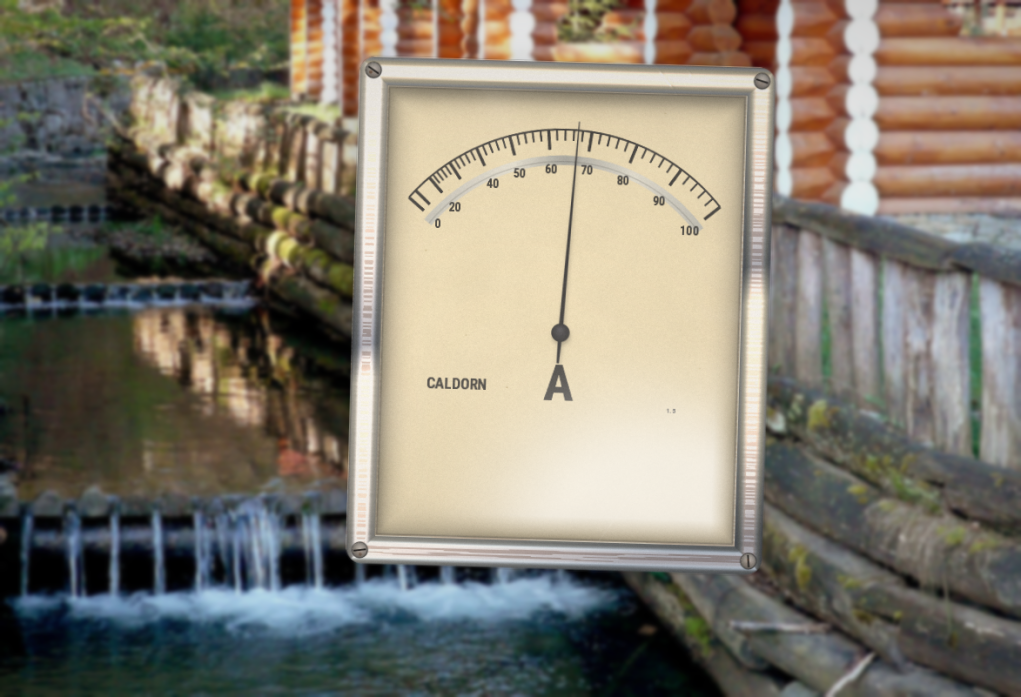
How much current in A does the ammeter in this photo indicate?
67 A
